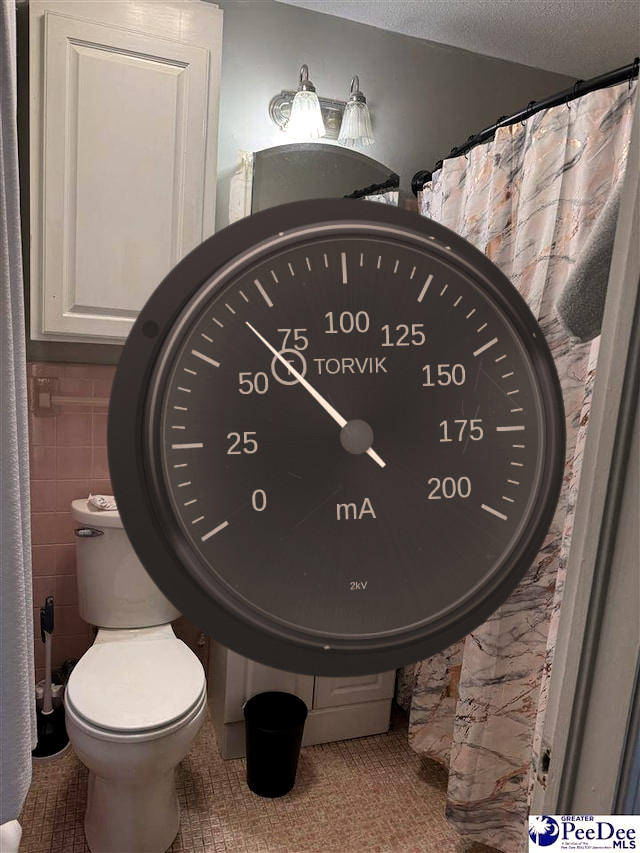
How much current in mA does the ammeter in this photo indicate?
65 mA
